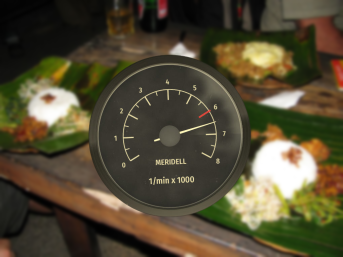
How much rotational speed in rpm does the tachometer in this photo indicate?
6500 rpm
